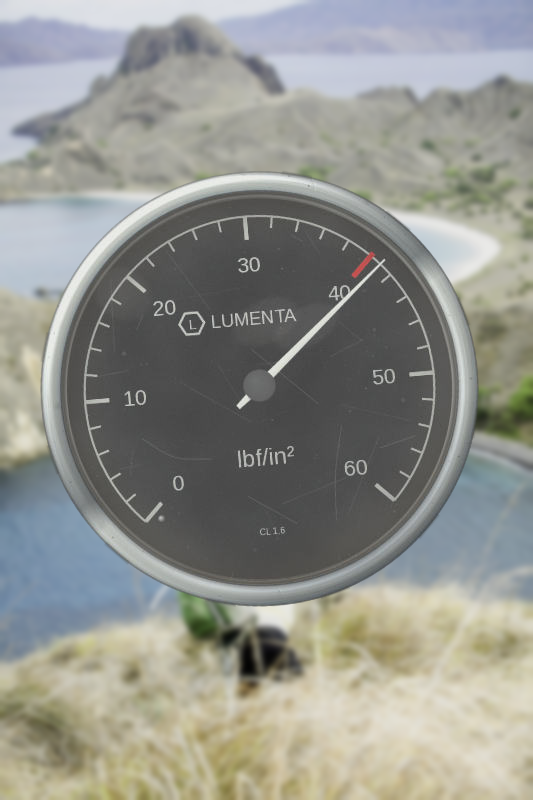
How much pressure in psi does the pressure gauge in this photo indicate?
41 psi
